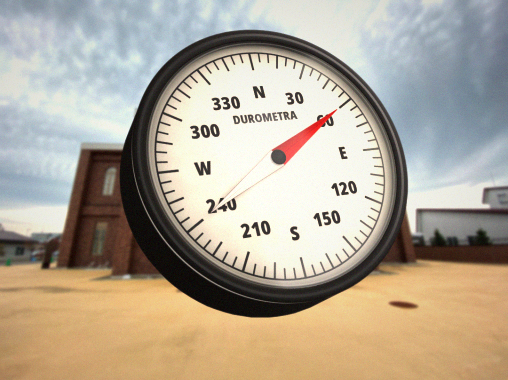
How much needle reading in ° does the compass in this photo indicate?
60 °
